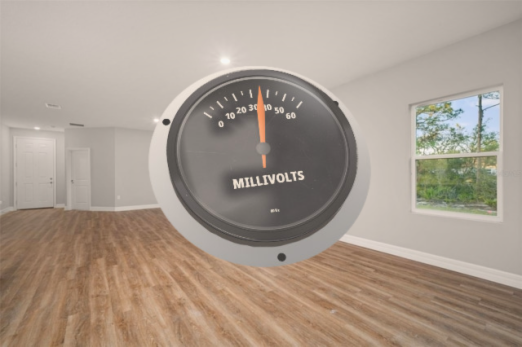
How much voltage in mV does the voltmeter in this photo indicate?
35 mV
